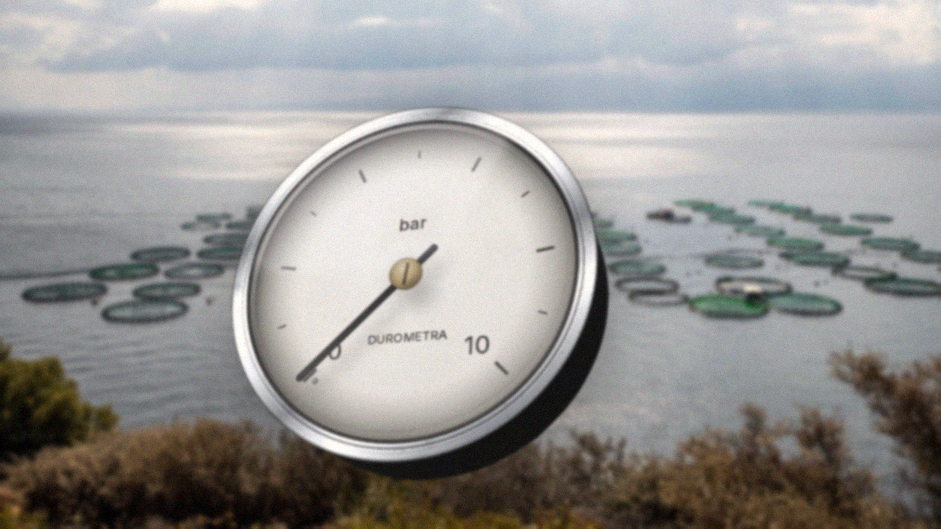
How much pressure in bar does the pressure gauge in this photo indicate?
0 bar
